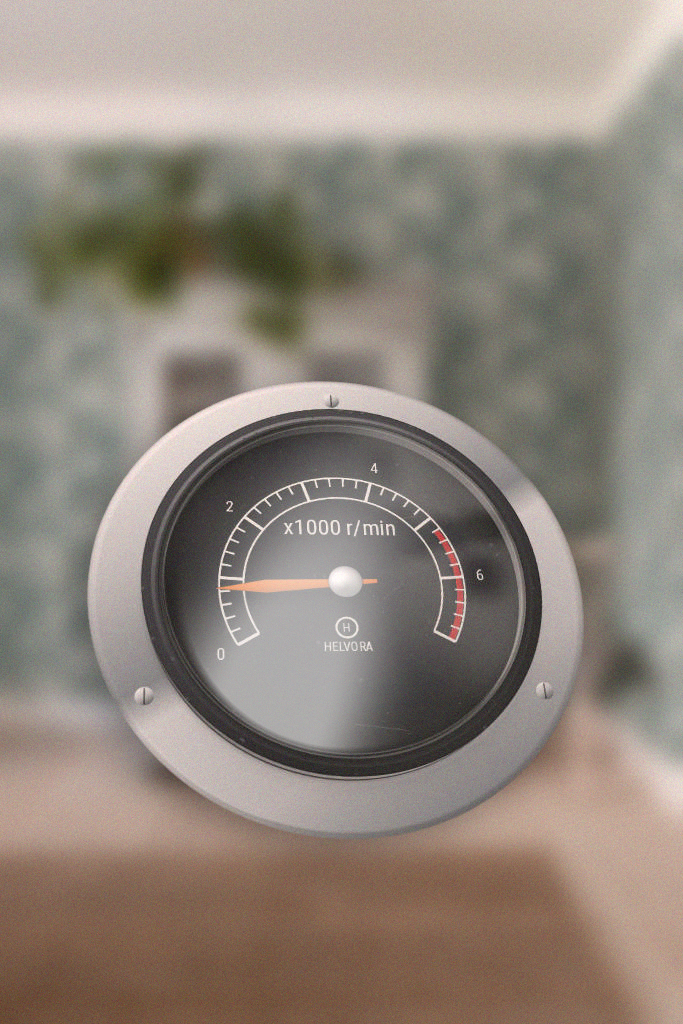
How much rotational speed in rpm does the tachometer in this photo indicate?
800 rpm
